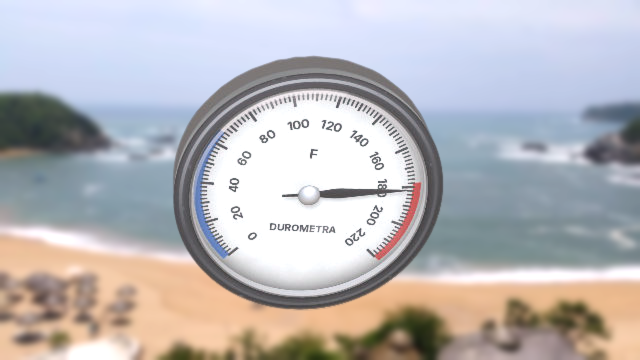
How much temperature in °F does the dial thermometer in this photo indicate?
180 °F
